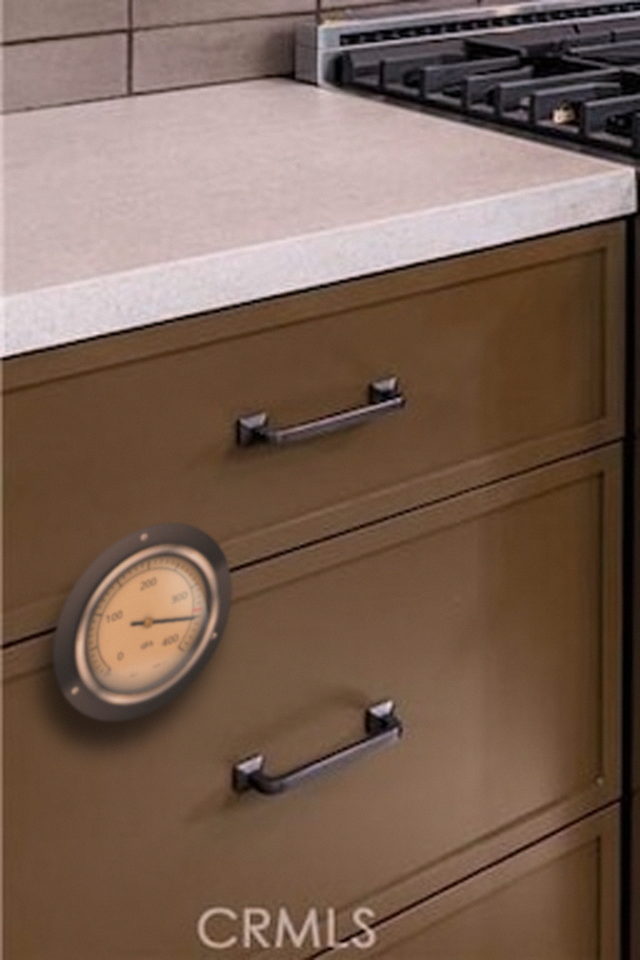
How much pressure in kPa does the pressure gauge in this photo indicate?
350 kPa
